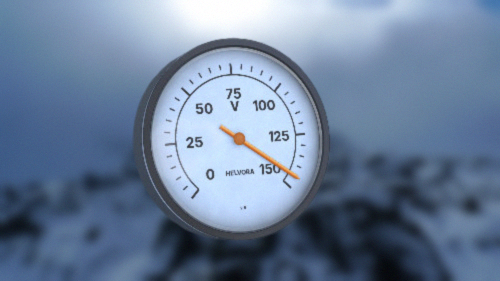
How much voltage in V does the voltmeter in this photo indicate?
145 V
